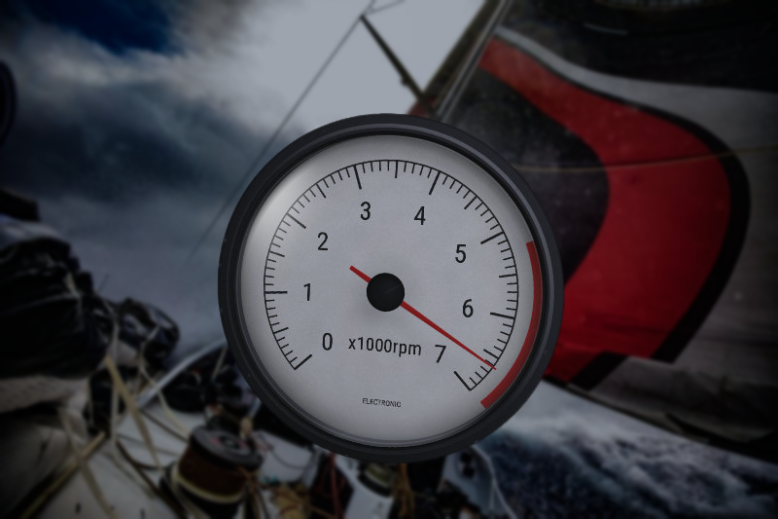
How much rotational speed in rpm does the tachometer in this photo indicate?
6600 rpm
